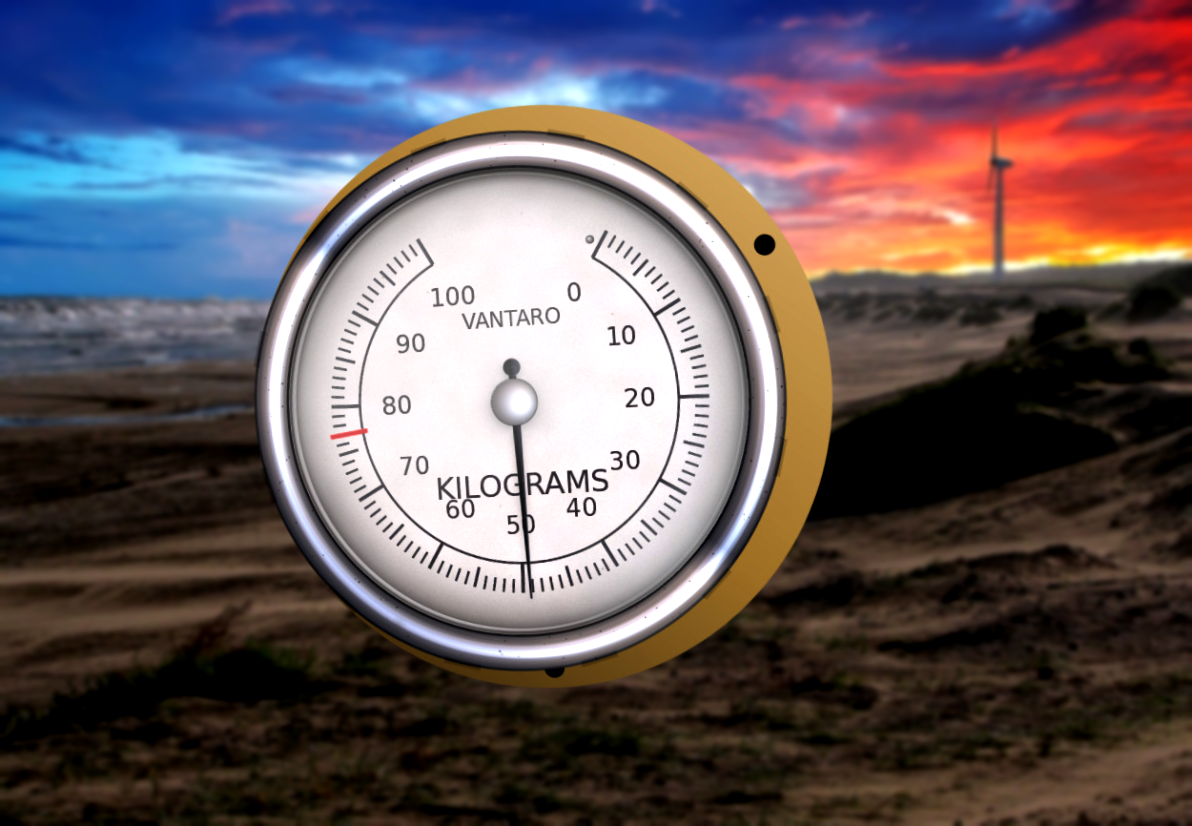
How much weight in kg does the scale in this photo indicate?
49 kg
